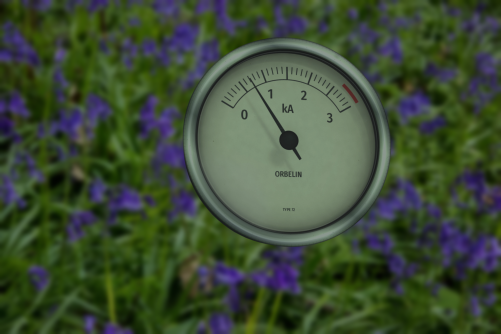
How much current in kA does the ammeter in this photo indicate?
0.7 kA
